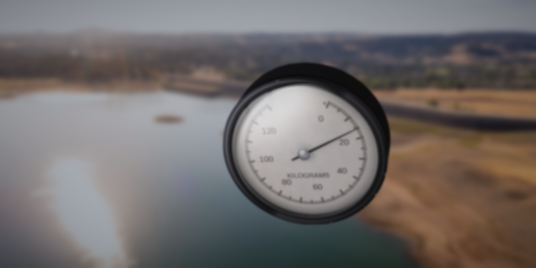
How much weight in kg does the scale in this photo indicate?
15 kg
